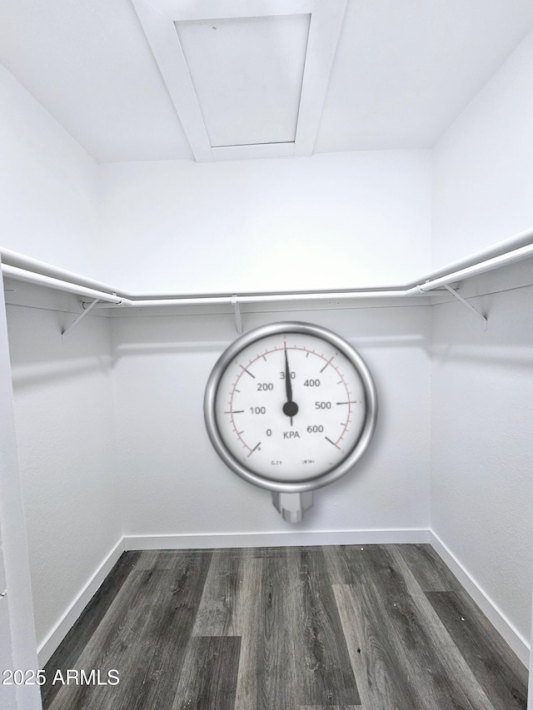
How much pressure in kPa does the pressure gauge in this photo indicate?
300 kPa
